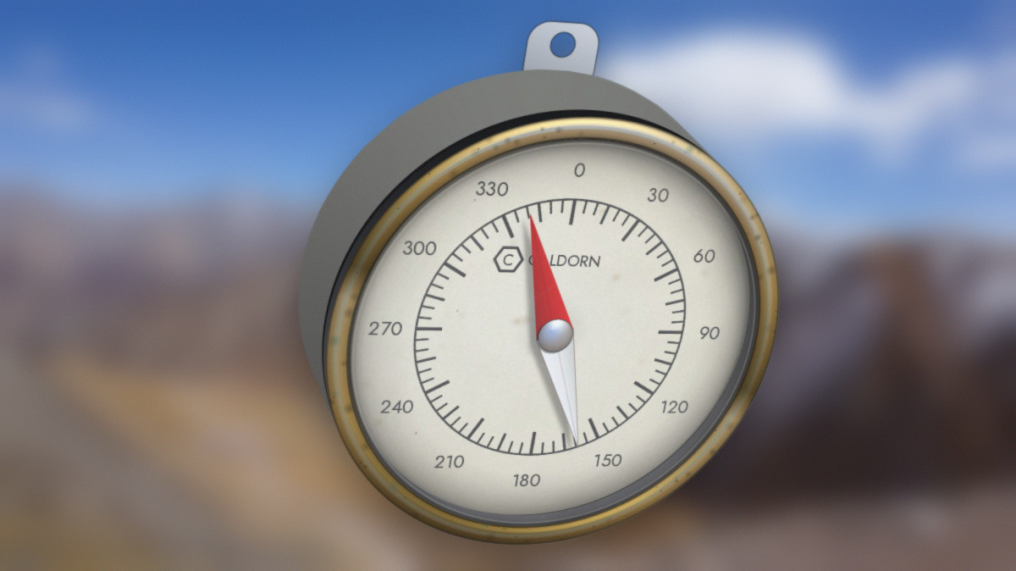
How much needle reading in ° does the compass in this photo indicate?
340 °
